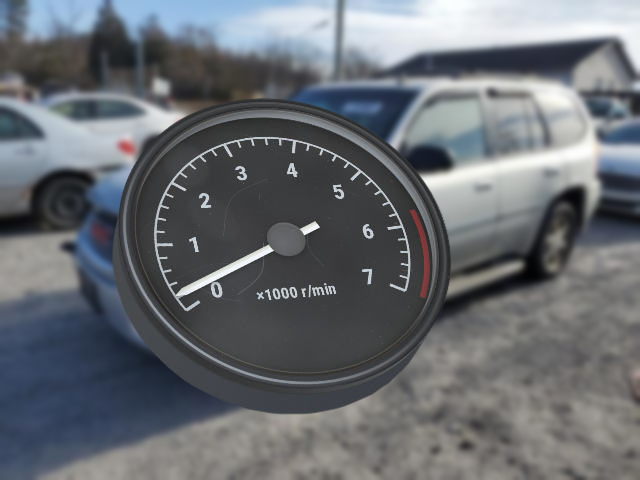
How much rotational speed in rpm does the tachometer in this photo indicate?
200 rpm
